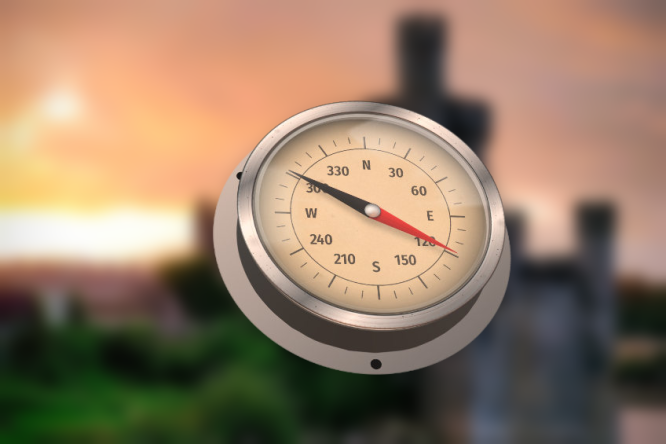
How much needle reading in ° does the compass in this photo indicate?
120 °
